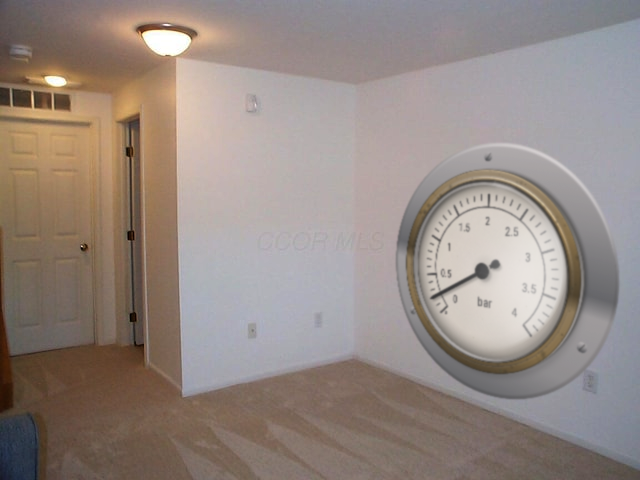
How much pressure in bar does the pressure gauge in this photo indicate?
0.2 bar
